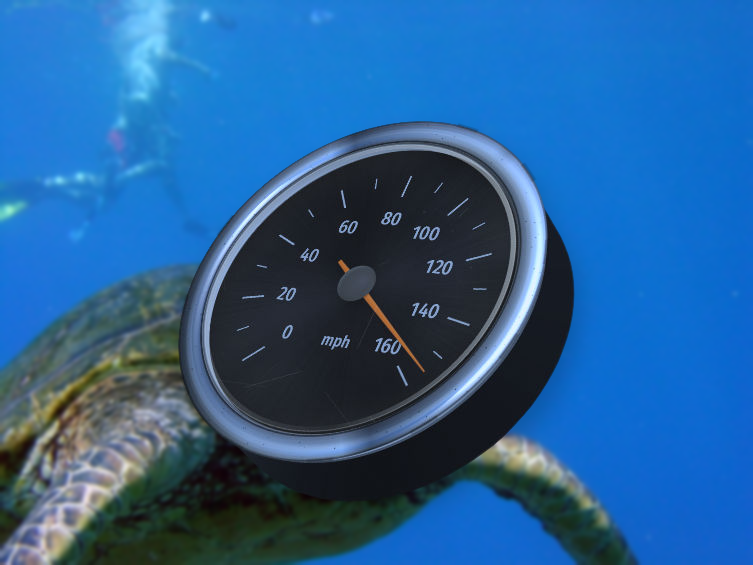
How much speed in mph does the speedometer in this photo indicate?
155 mph
